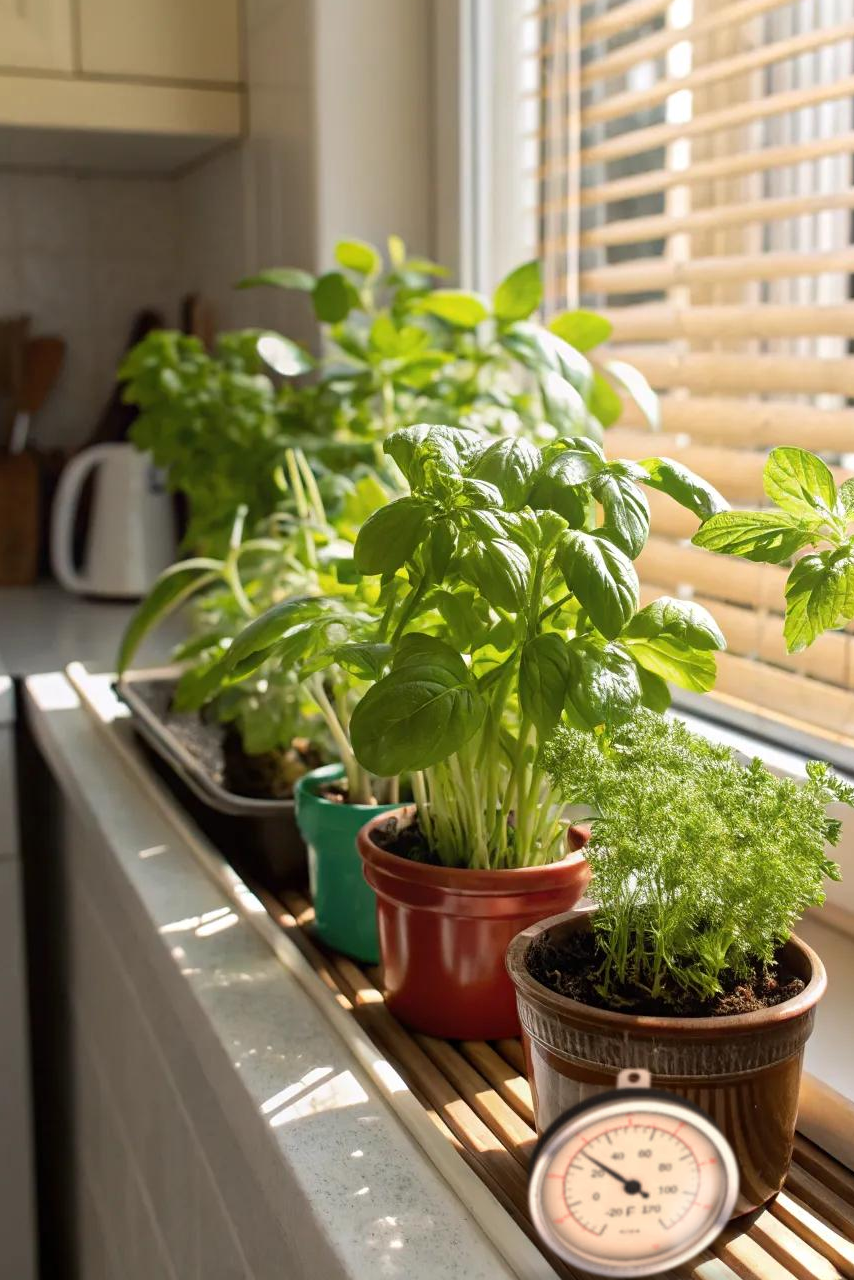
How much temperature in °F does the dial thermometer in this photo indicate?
28 °F
